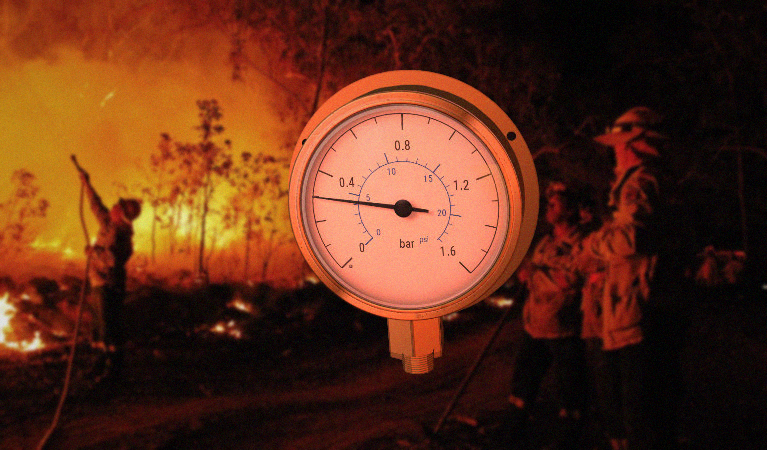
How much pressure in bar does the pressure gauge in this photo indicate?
0.3 bar
